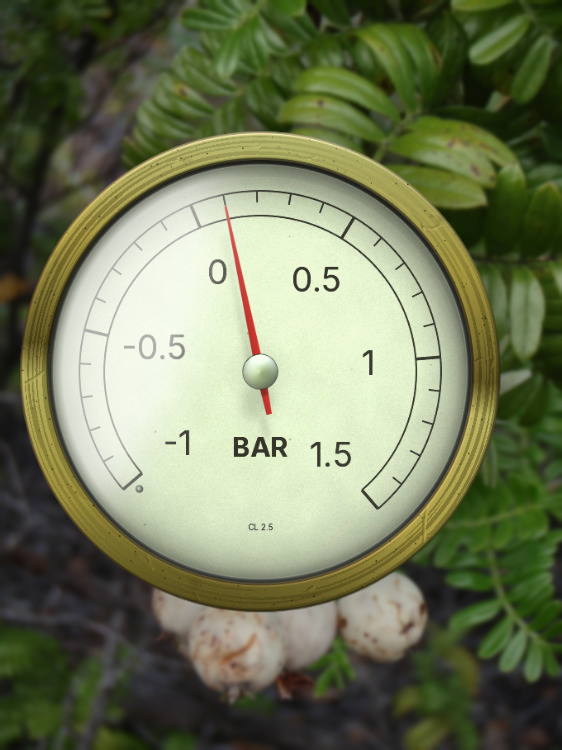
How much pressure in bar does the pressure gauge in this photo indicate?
0.1 bar
